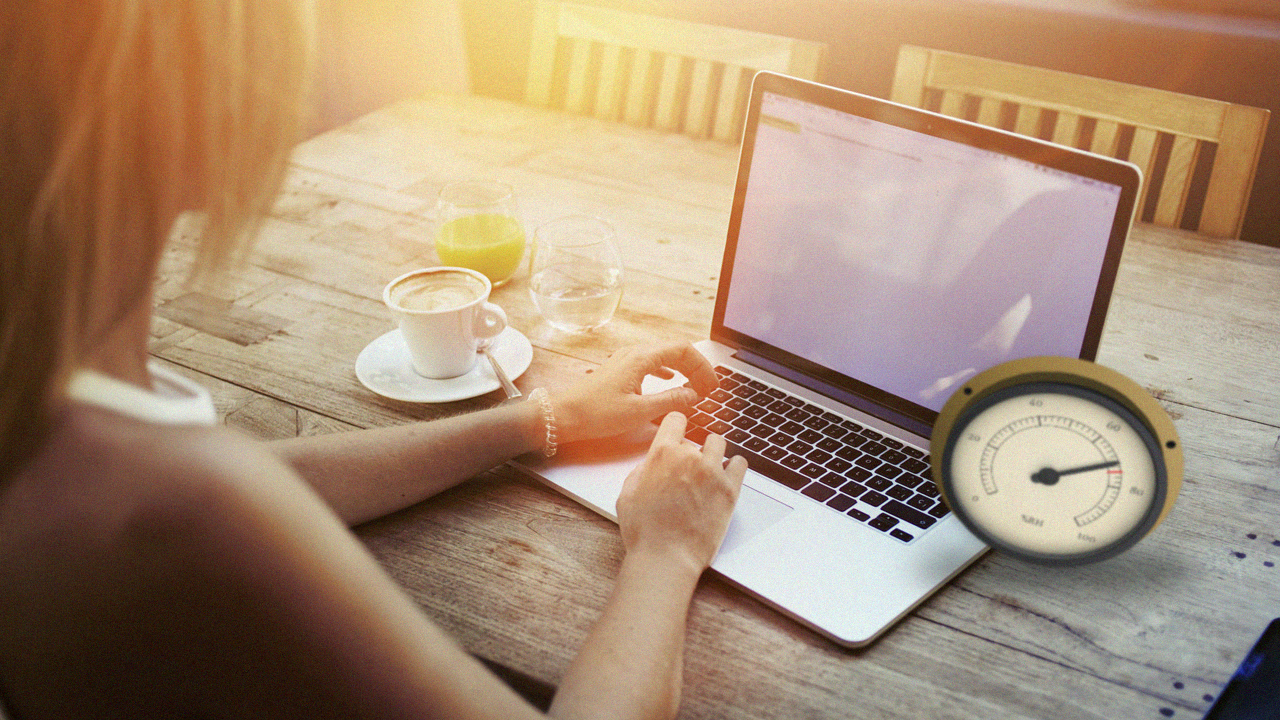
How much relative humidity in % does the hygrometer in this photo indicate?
70 %
